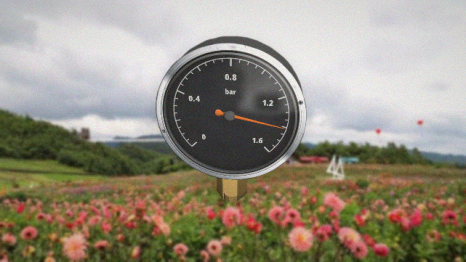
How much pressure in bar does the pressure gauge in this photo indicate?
1.4 bar
